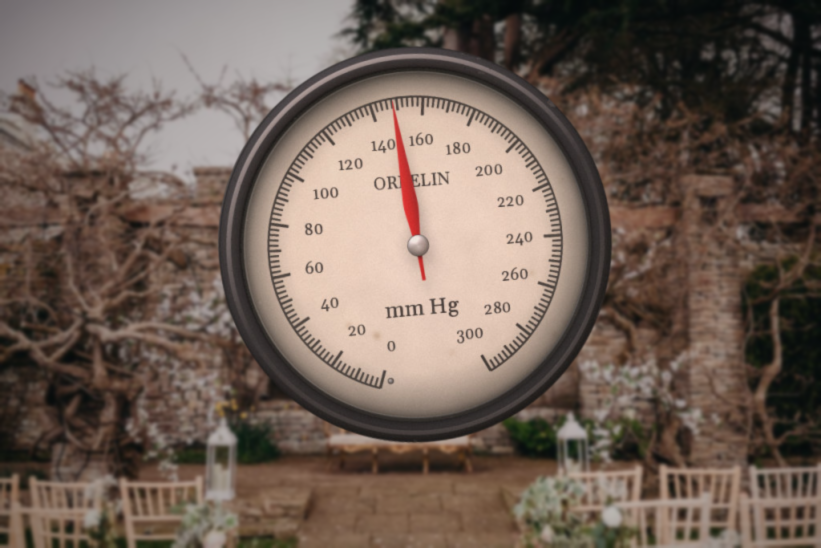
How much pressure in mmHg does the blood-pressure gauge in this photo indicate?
148 mmHg
